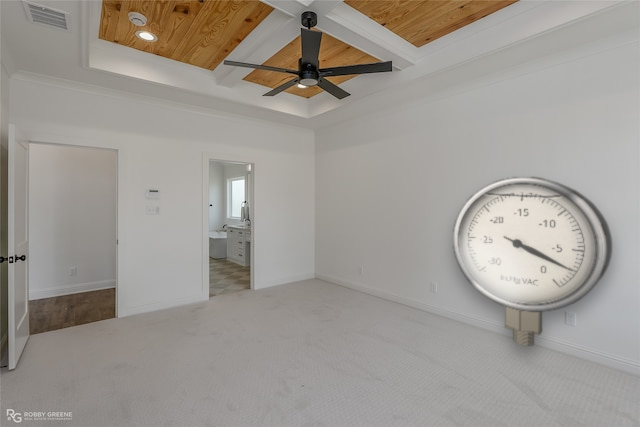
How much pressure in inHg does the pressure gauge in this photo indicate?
-2.5 inHg
